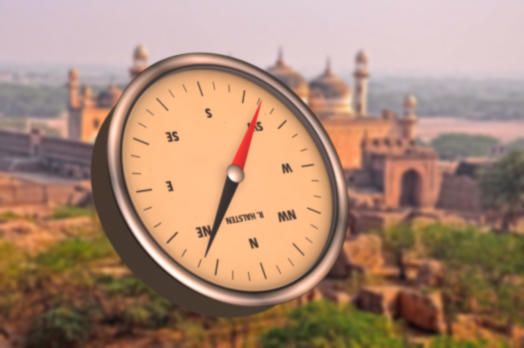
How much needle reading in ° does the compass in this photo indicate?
220 °
